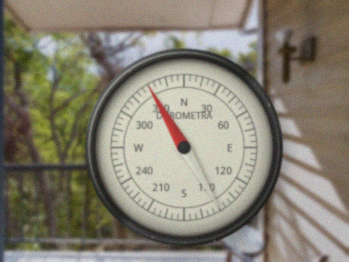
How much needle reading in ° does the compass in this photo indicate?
330 °
